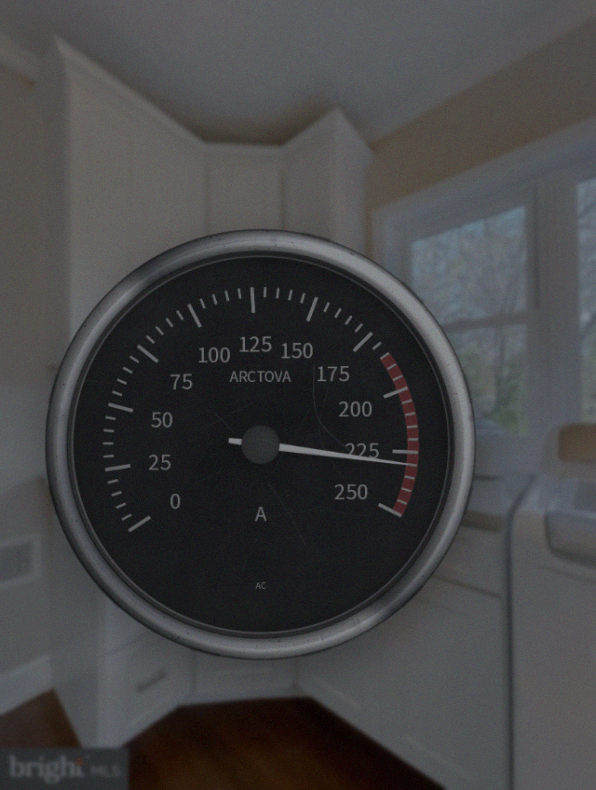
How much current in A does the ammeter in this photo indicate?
230 A
